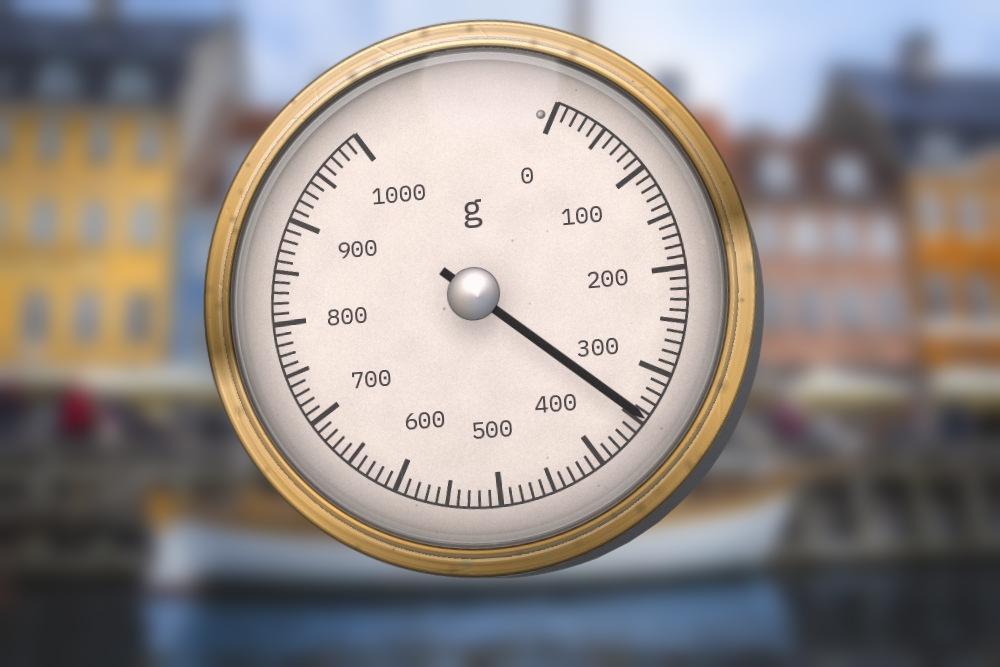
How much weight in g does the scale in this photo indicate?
345 g
